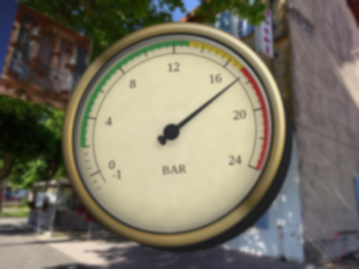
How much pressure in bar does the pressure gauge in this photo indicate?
17.5 bar
